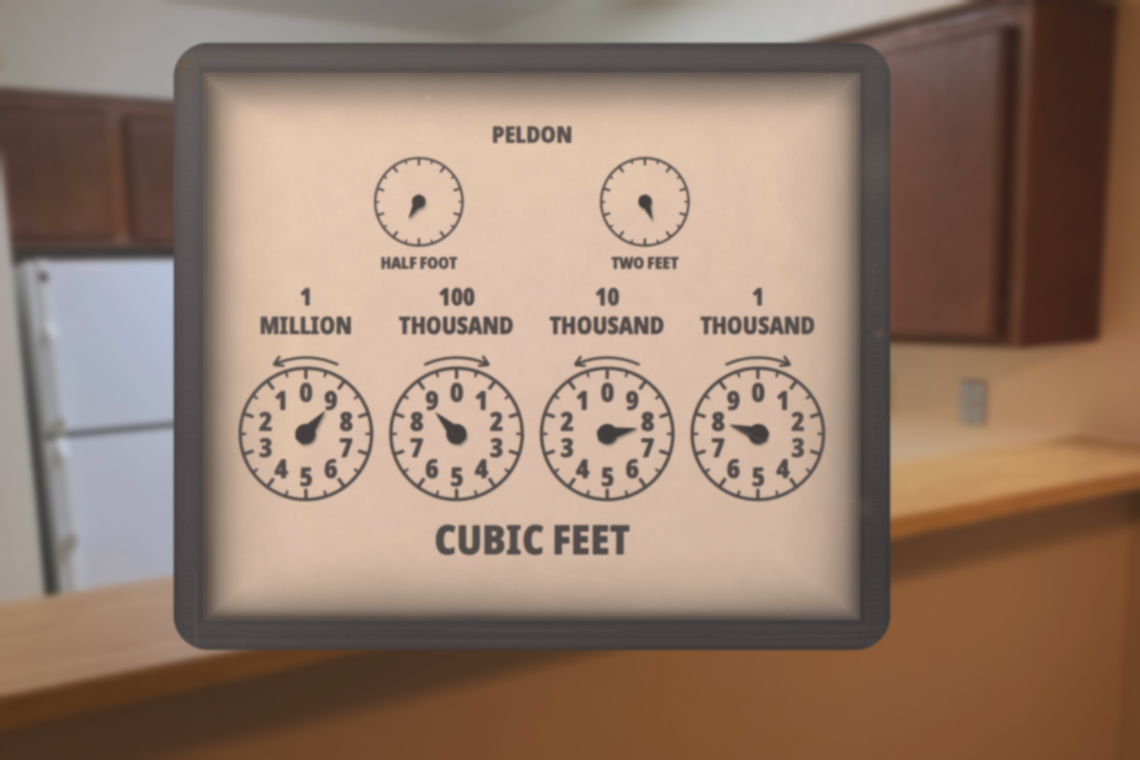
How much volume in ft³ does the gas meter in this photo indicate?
887800 ft³
